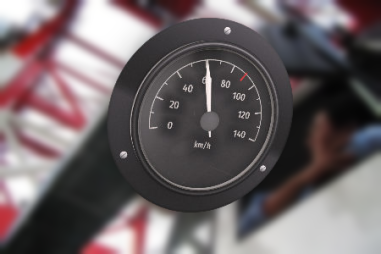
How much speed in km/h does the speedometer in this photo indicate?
60 km/h
